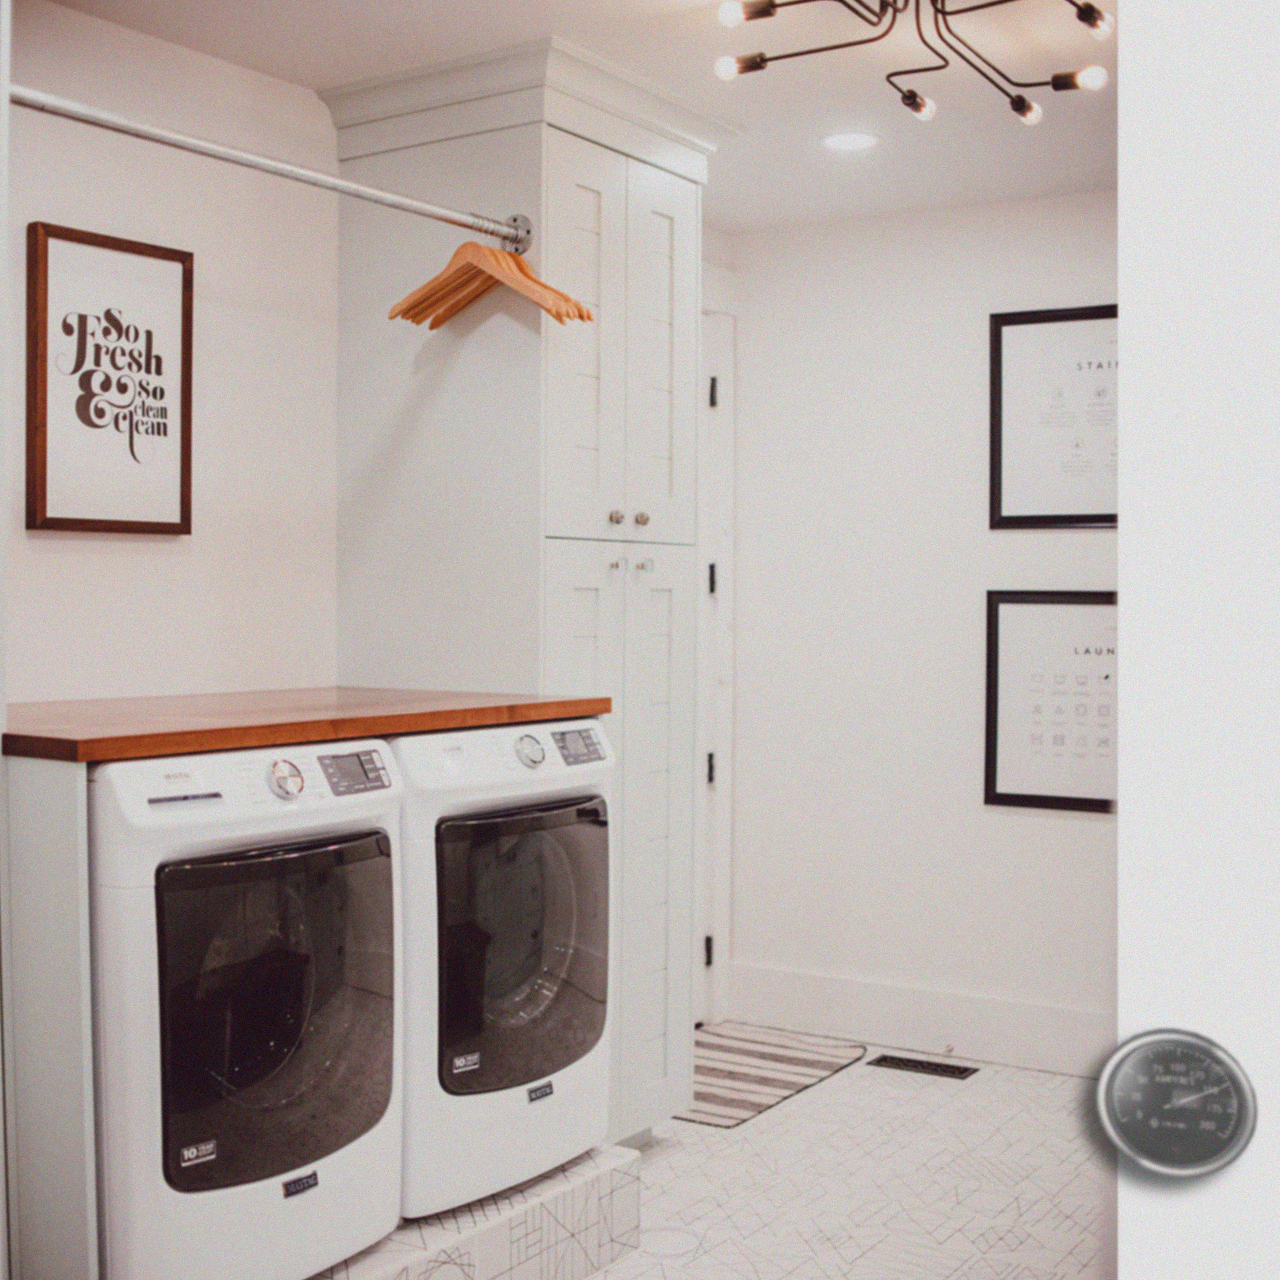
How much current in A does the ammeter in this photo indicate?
150 A
